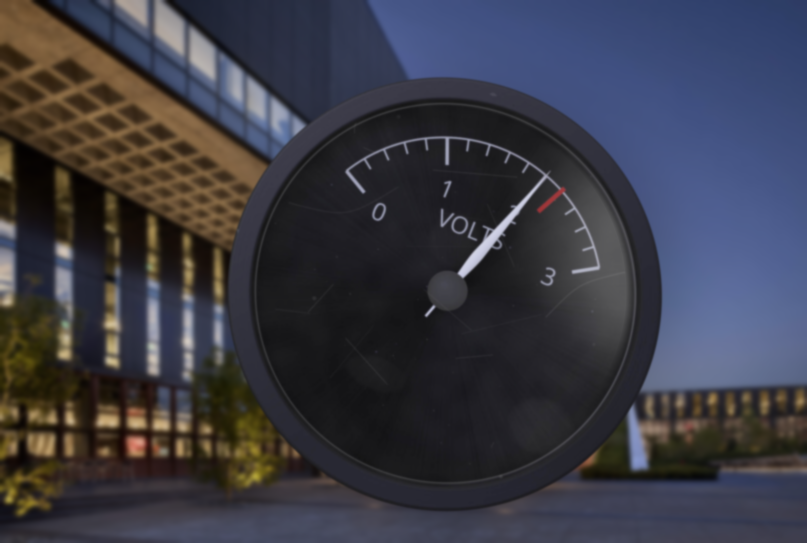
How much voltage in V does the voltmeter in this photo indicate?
2 V
